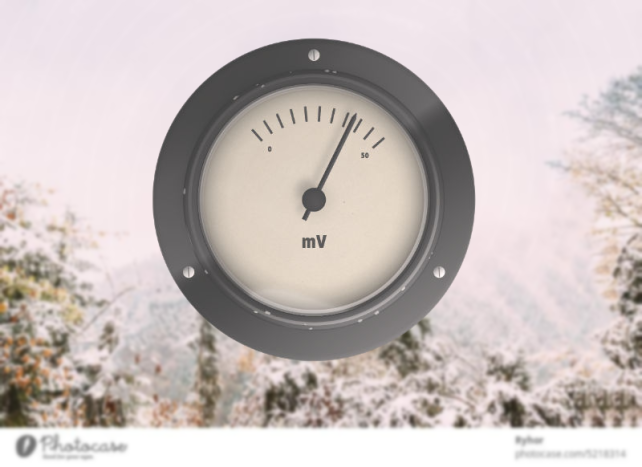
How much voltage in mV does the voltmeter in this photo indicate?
37.5 mV
